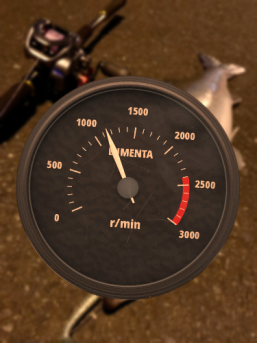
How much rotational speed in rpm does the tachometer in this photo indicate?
1150 rpm
